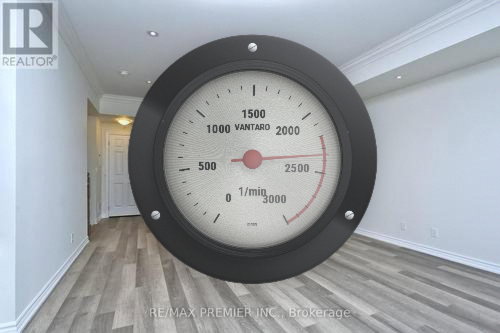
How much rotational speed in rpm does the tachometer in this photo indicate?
2350 rpm
